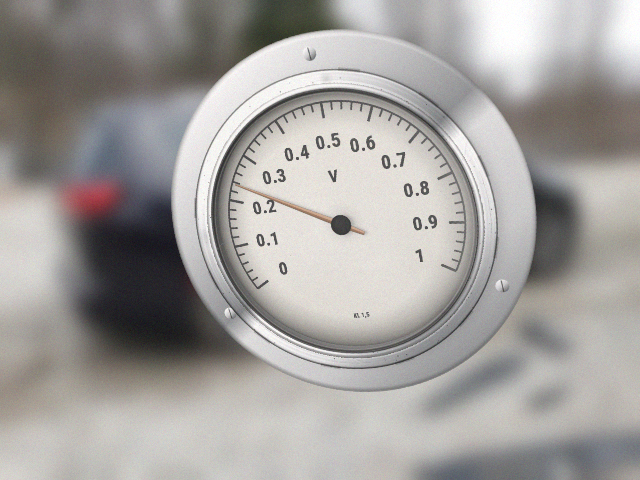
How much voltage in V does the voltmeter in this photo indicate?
0.24 V
